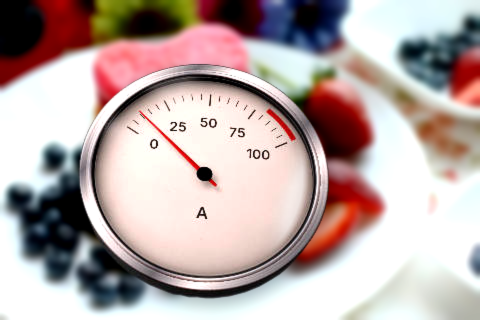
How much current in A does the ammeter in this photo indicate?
10 A
